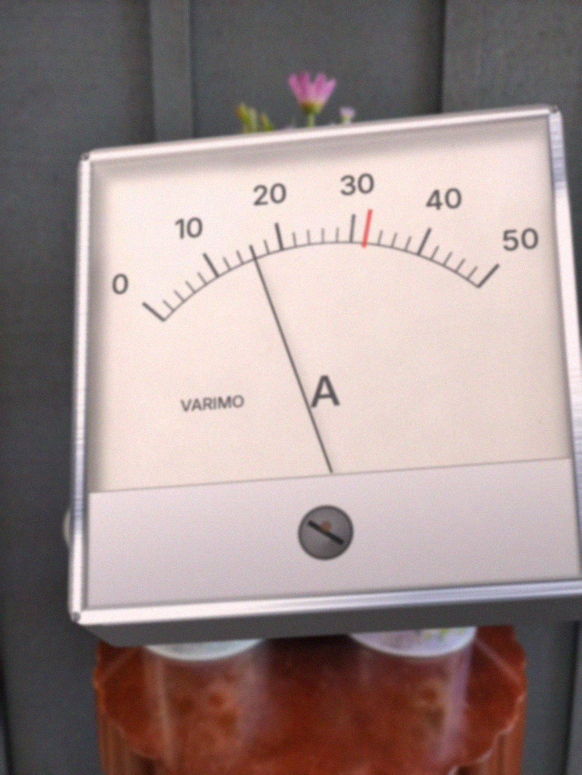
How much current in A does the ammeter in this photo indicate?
16 A
